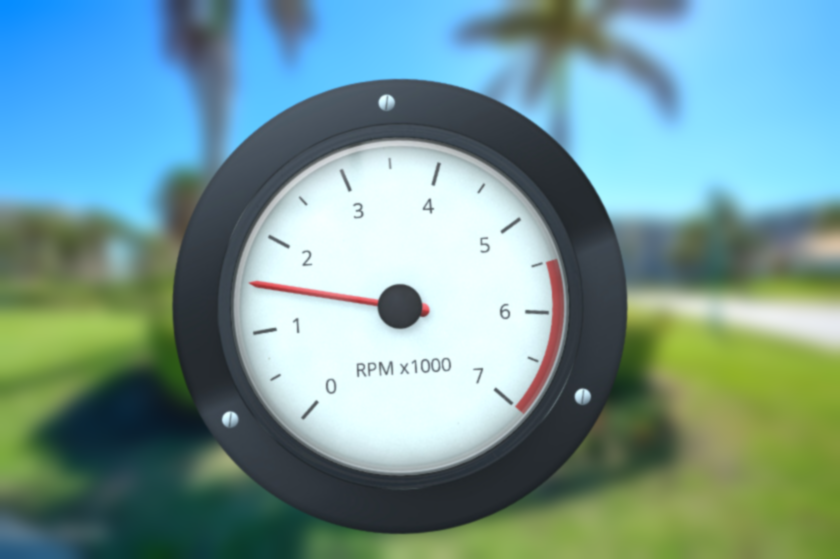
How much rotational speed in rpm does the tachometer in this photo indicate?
1500 rpm
